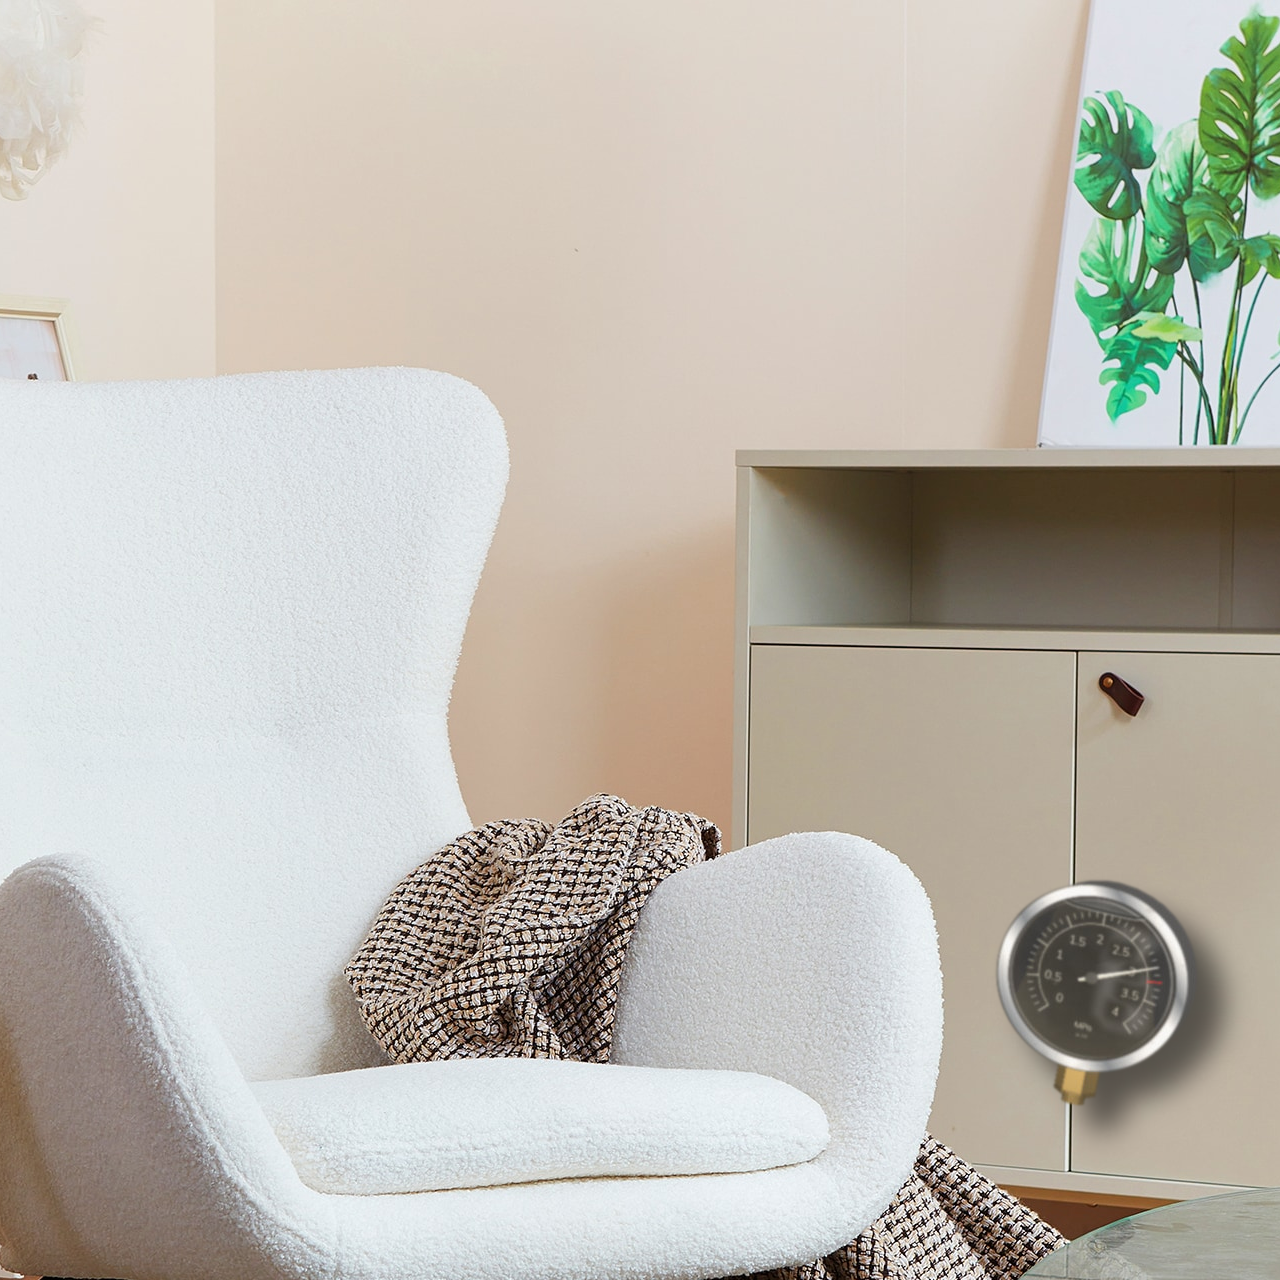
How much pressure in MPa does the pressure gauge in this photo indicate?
3 MPa
